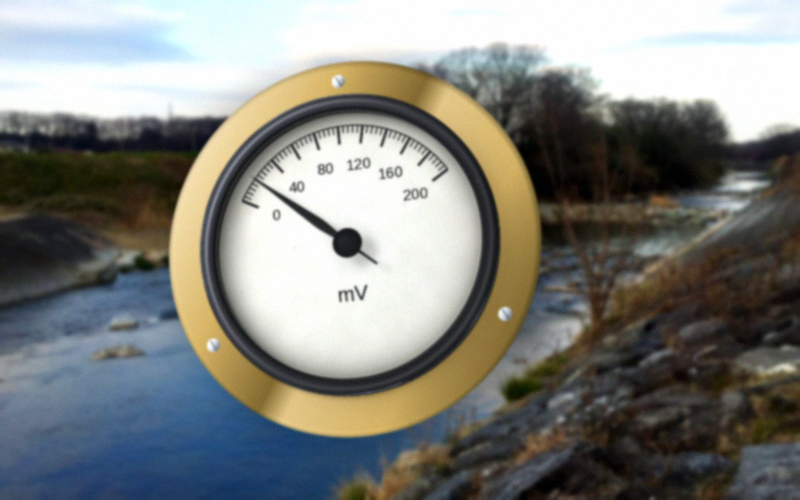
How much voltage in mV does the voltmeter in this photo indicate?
20 mV
